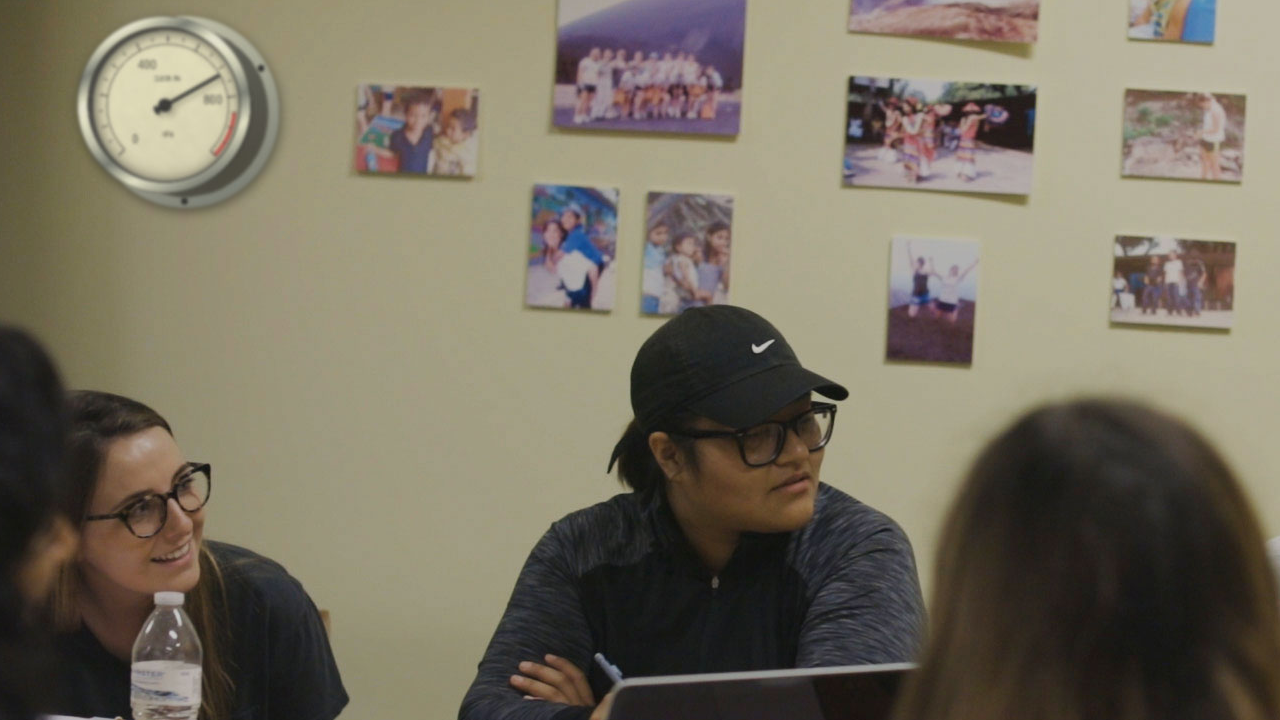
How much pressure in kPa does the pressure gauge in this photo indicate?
725 kPa
